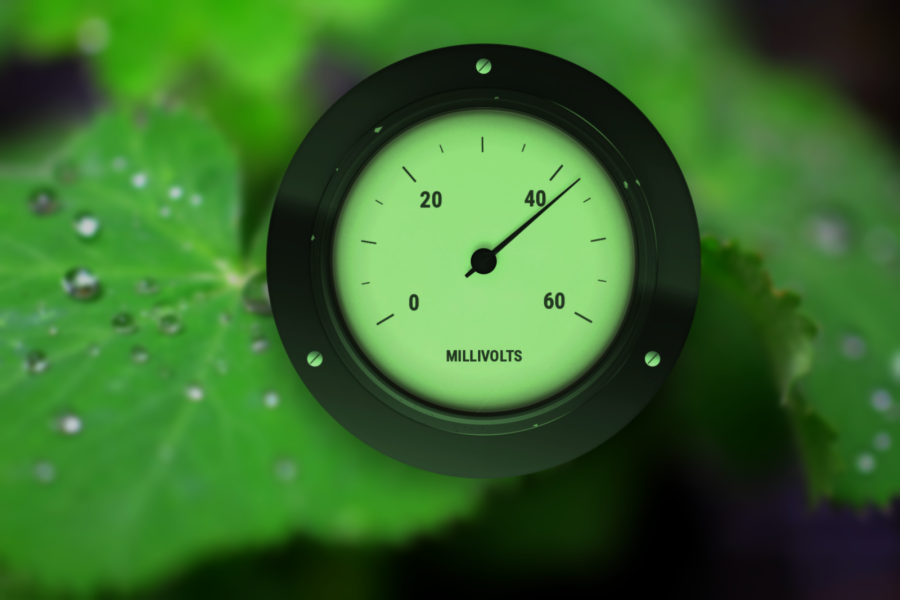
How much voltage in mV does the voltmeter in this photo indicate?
42.5 mV
